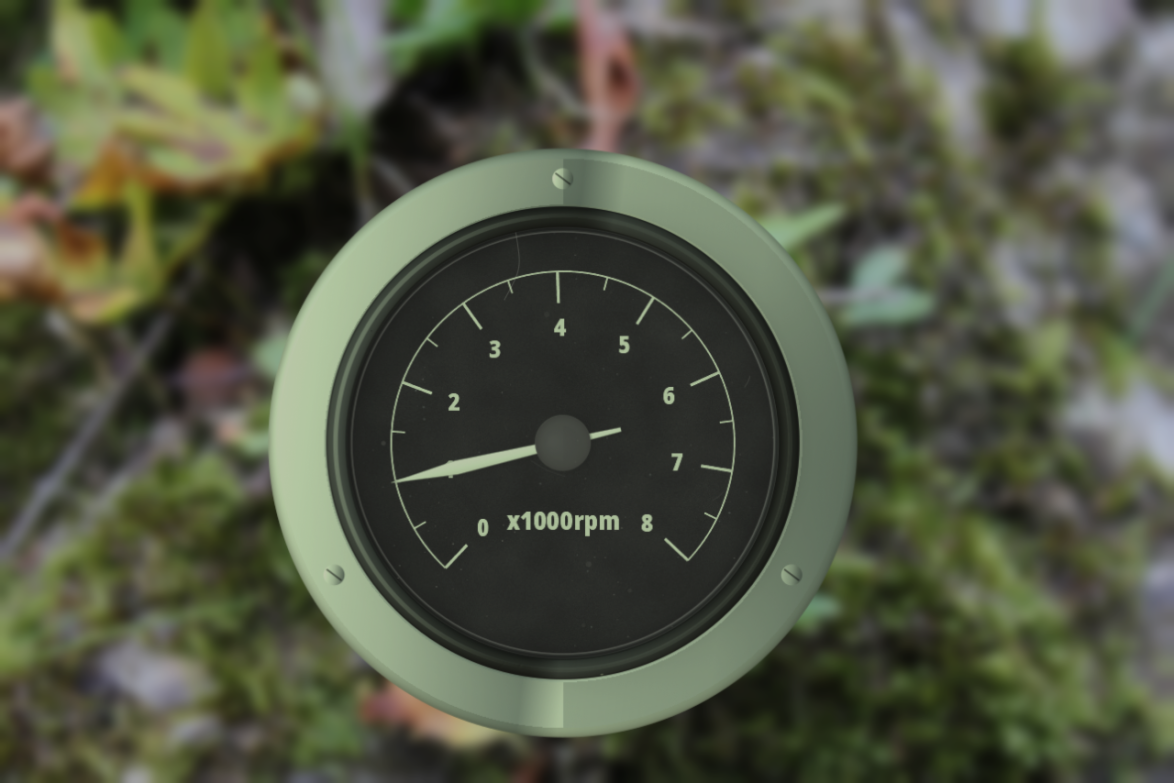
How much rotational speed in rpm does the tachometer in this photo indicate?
1000 rpm
